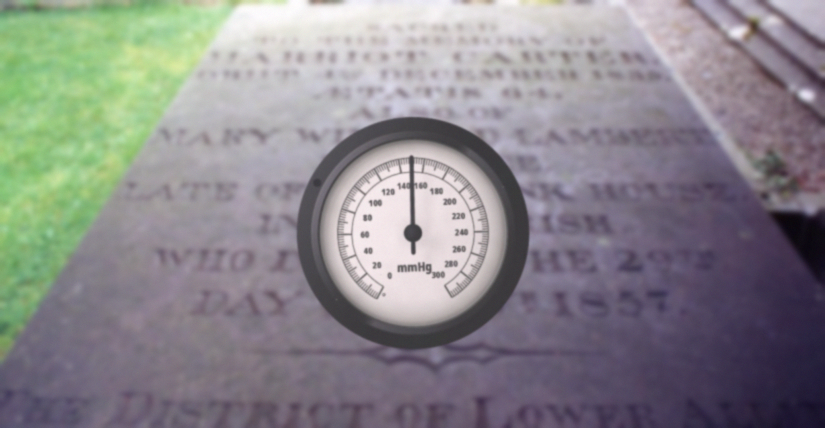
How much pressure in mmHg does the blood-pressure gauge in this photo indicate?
150 mmHg
